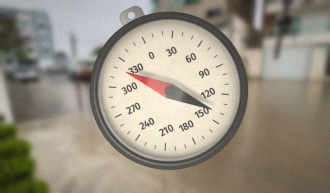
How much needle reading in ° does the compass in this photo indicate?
320 °
